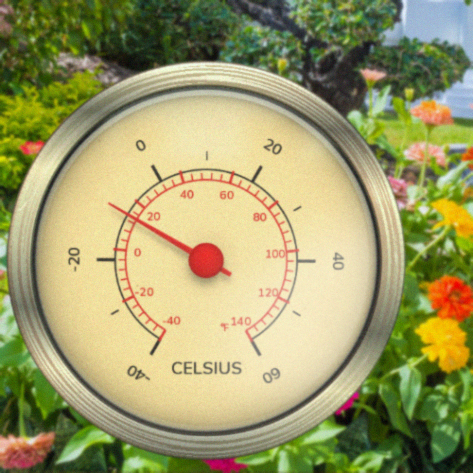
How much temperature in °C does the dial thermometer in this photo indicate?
-10 °C
